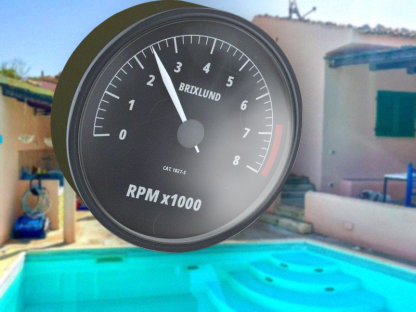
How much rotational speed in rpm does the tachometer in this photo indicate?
2400 rpm
